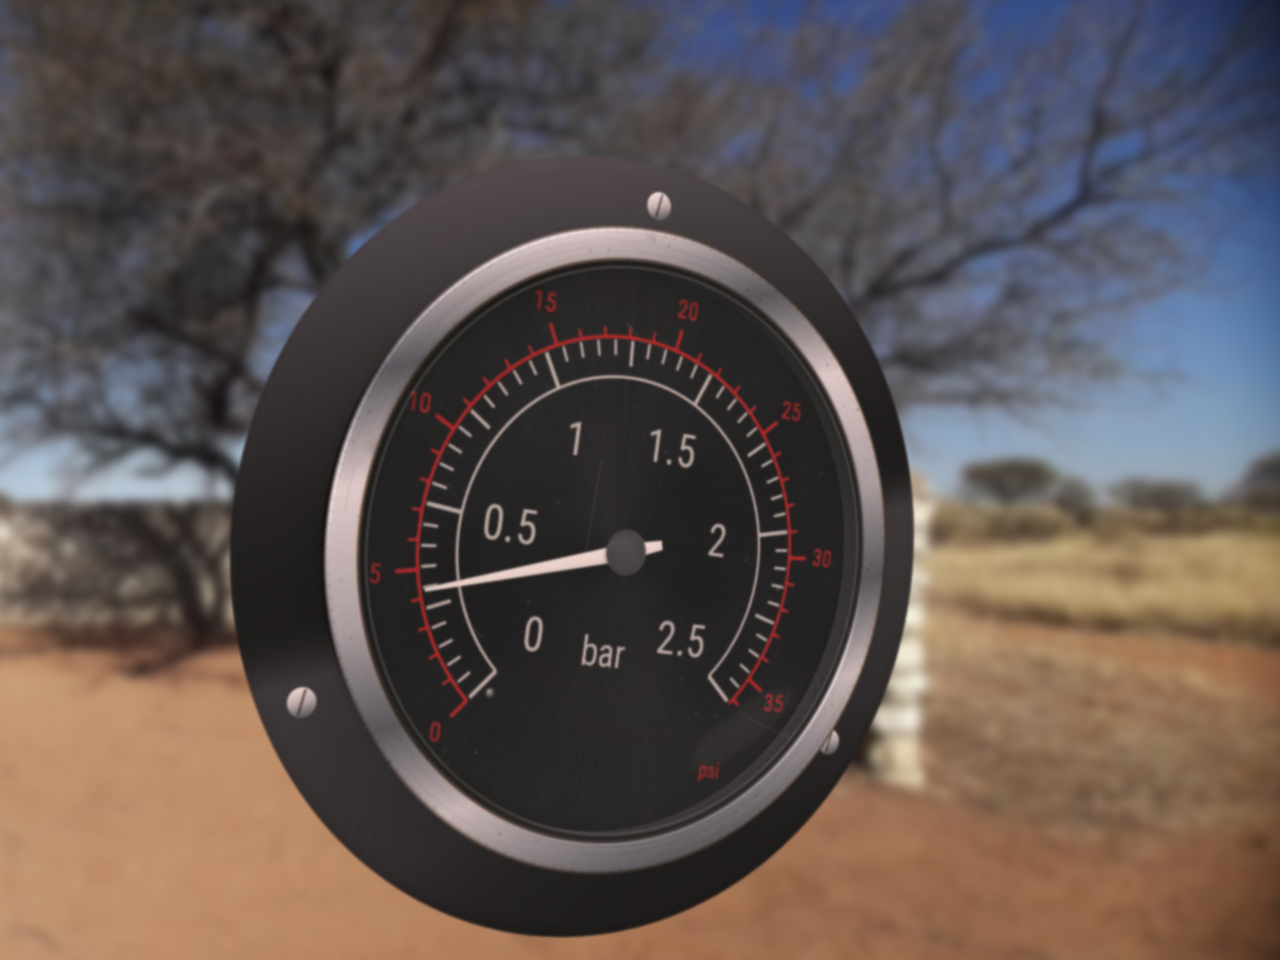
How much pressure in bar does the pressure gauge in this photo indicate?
0.3 bar
